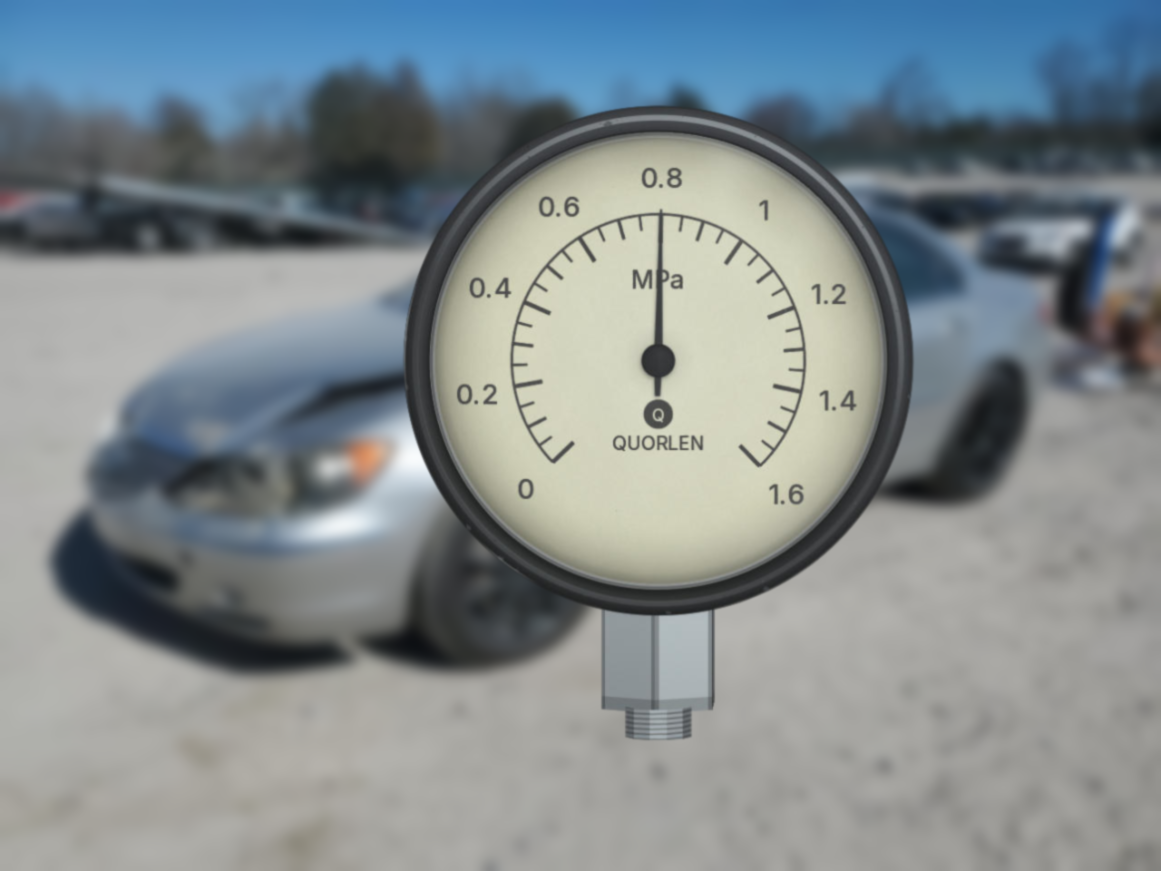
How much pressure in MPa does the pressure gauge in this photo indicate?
0.8 MPa
